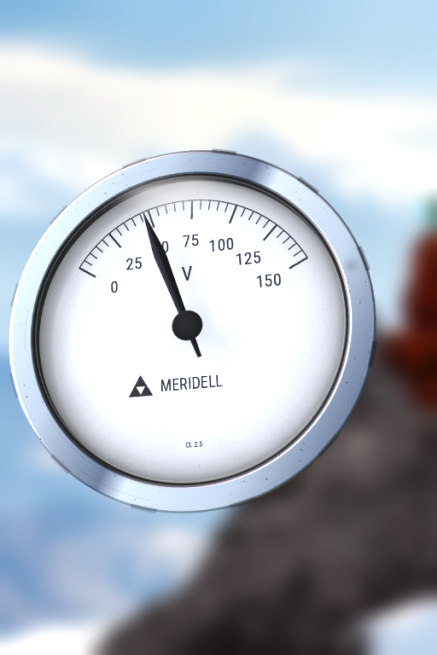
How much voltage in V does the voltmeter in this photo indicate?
47.5 V
